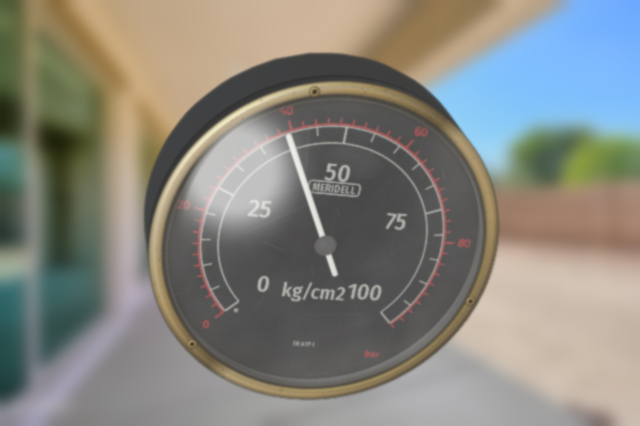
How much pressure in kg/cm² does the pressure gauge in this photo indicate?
40 kg/cm²
